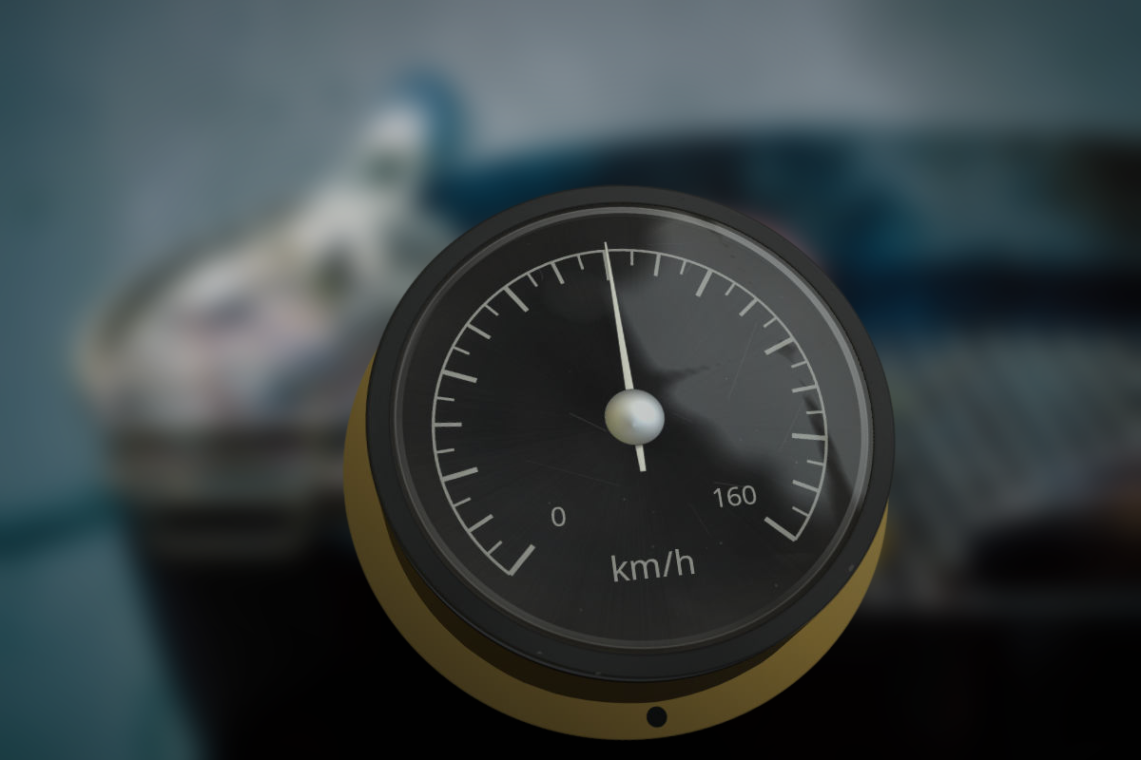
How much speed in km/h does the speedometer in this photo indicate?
80 km/h
